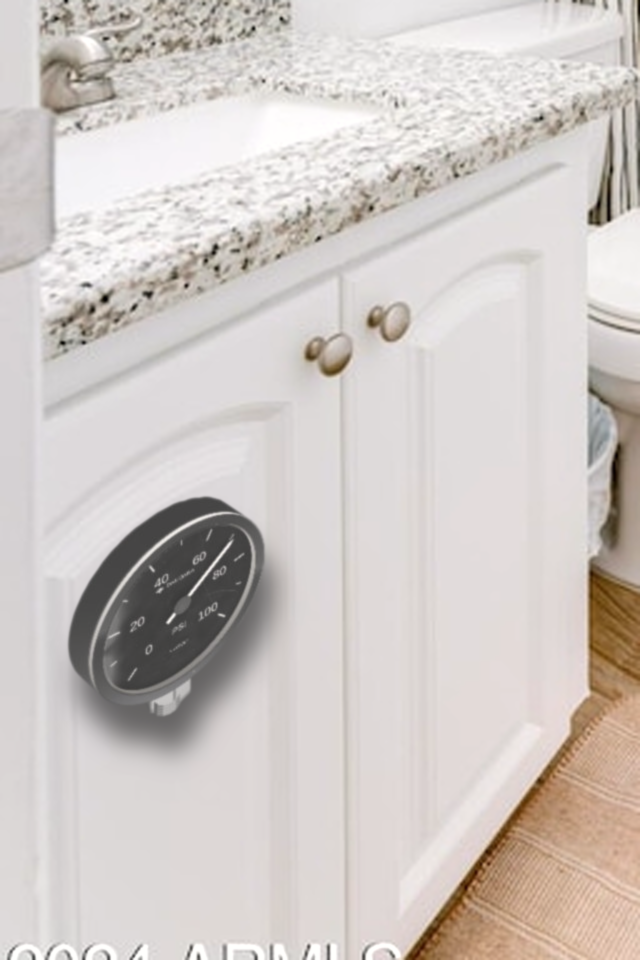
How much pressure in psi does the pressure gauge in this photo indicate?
70 psi
